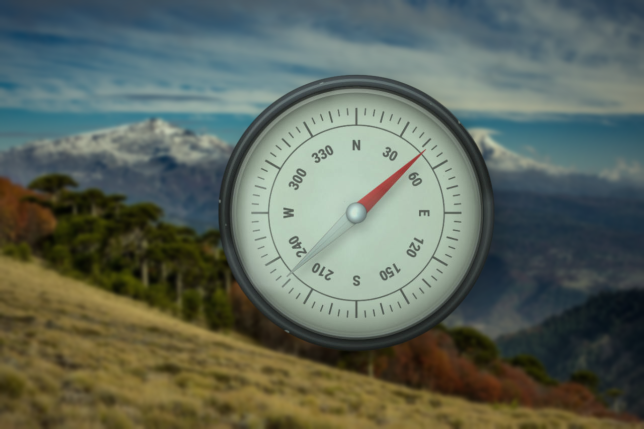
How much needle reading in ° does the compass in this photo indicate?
47.5 °
